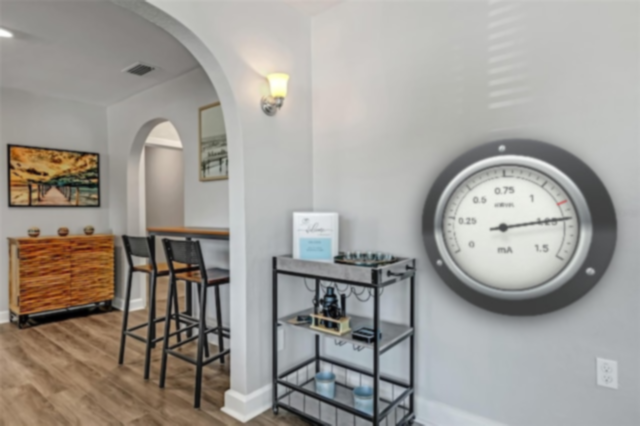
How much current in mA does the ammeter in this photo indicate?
1.25 mA
